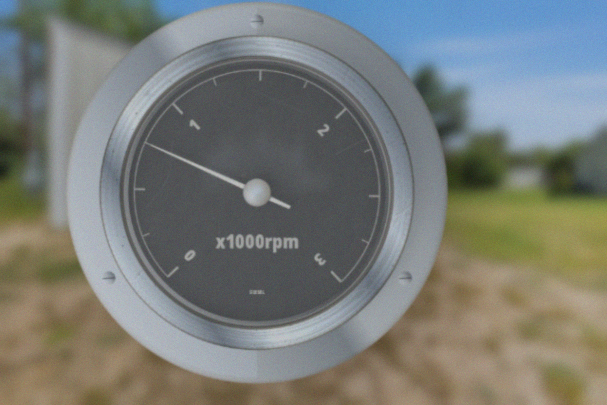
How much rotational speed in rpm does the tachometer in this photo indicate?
750 rpm
